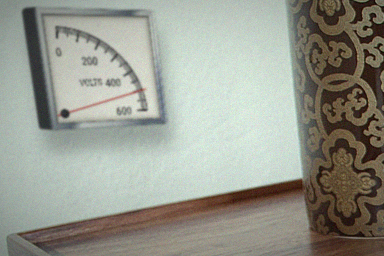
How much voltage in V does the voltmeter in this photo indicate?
500 V
